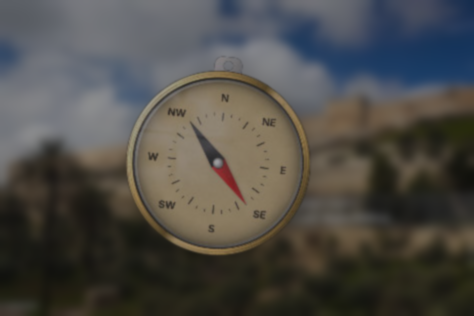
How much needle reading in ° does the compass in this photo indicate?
140 °
